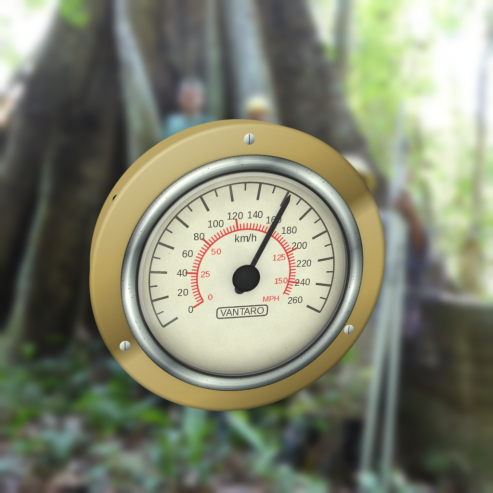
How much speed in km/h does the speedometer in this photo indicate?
160 km/h
